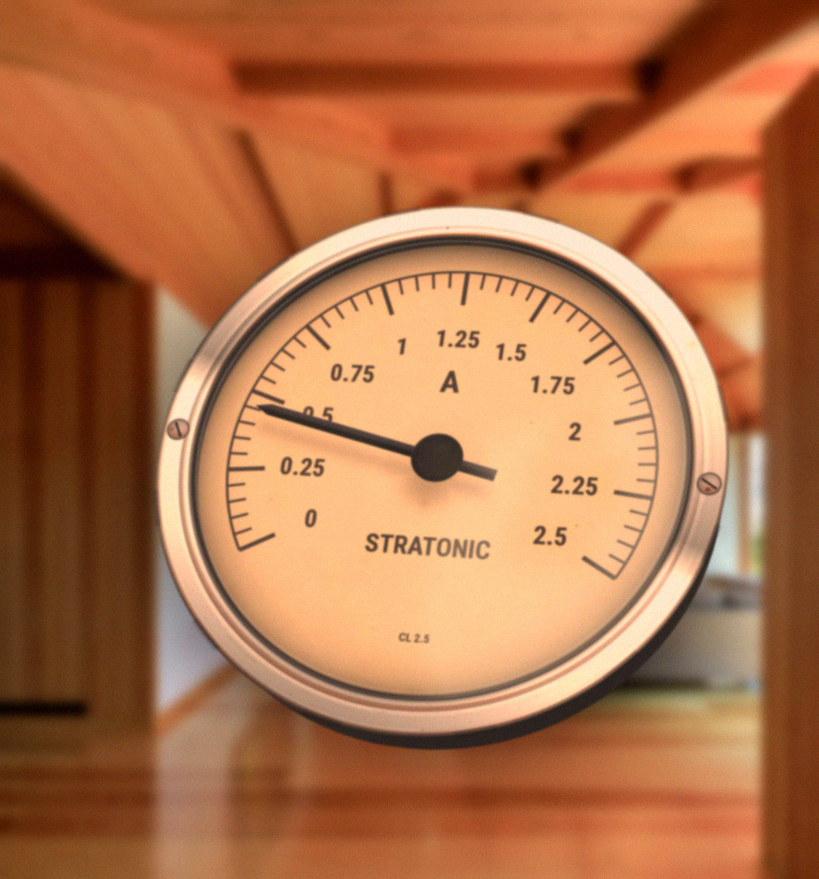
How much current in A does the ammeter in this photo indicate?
0.45 A
